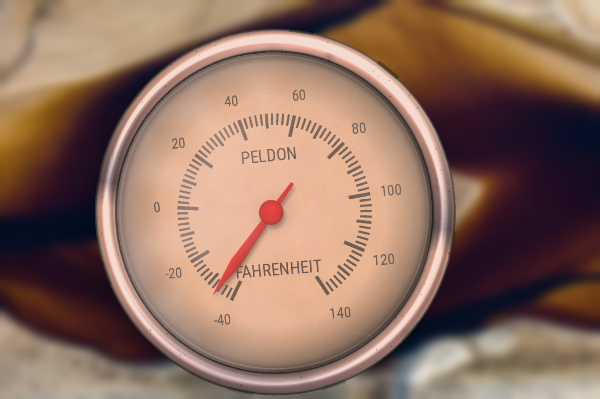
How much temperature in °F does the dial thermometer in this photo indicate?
-34 °F
